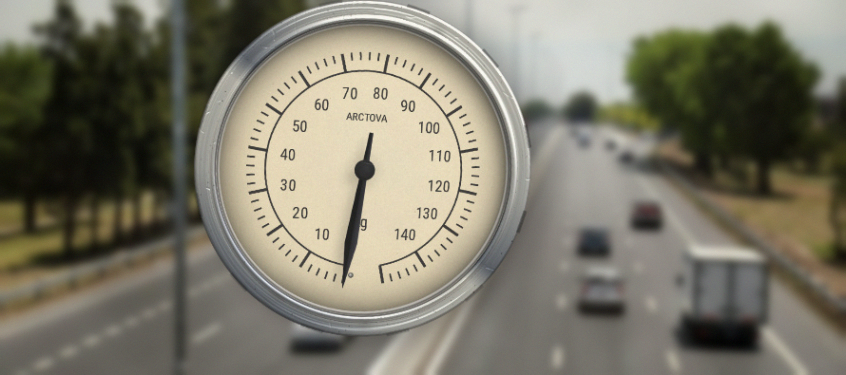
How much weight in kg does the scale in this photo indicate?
0 kg
